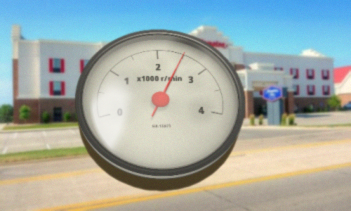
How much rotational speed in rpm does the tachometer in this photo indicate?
2500 rpm
